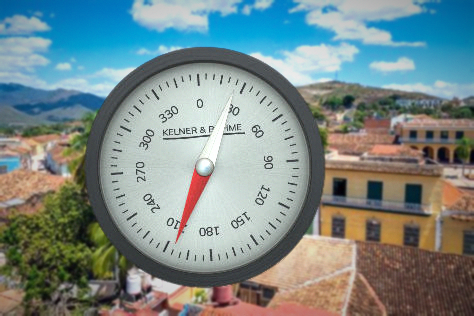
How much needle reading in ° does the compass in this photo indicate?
205 °
